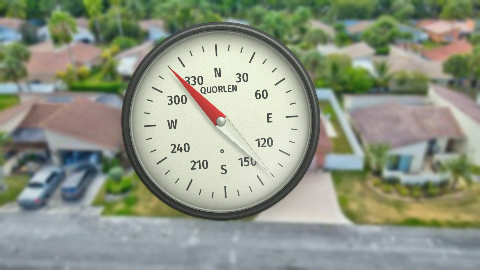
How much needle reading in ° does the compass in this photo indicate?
320 °
